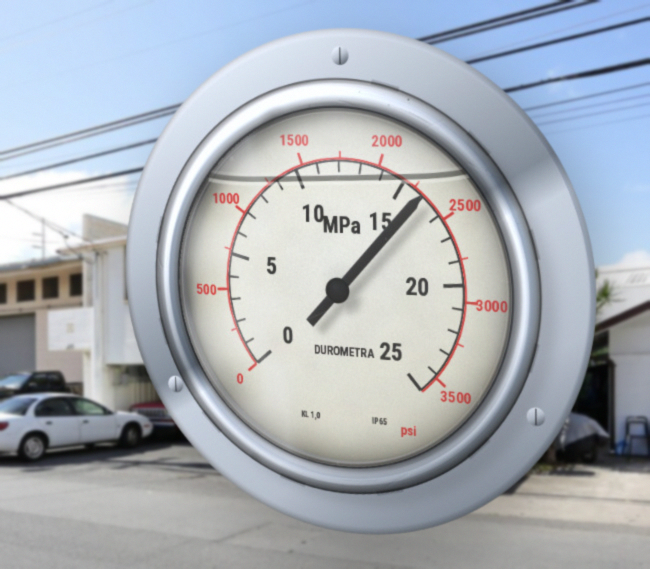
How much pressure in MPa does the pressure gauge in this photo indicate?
16 MPa
